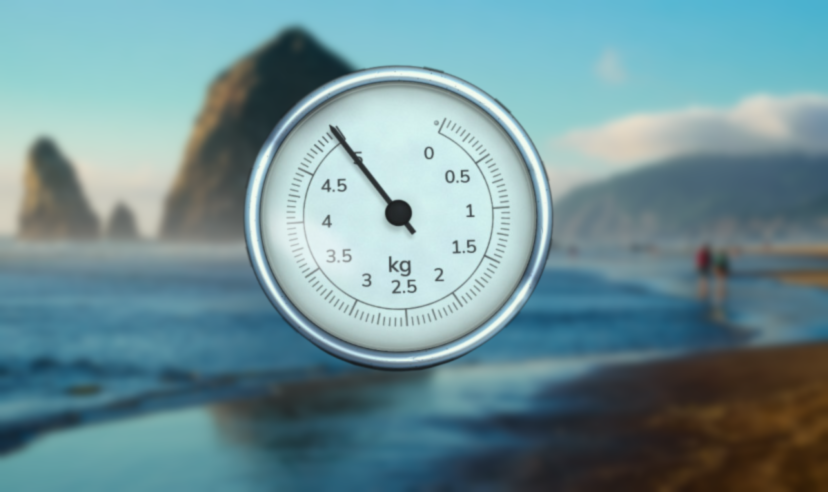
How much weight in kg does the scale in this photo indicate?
4.95 kg
